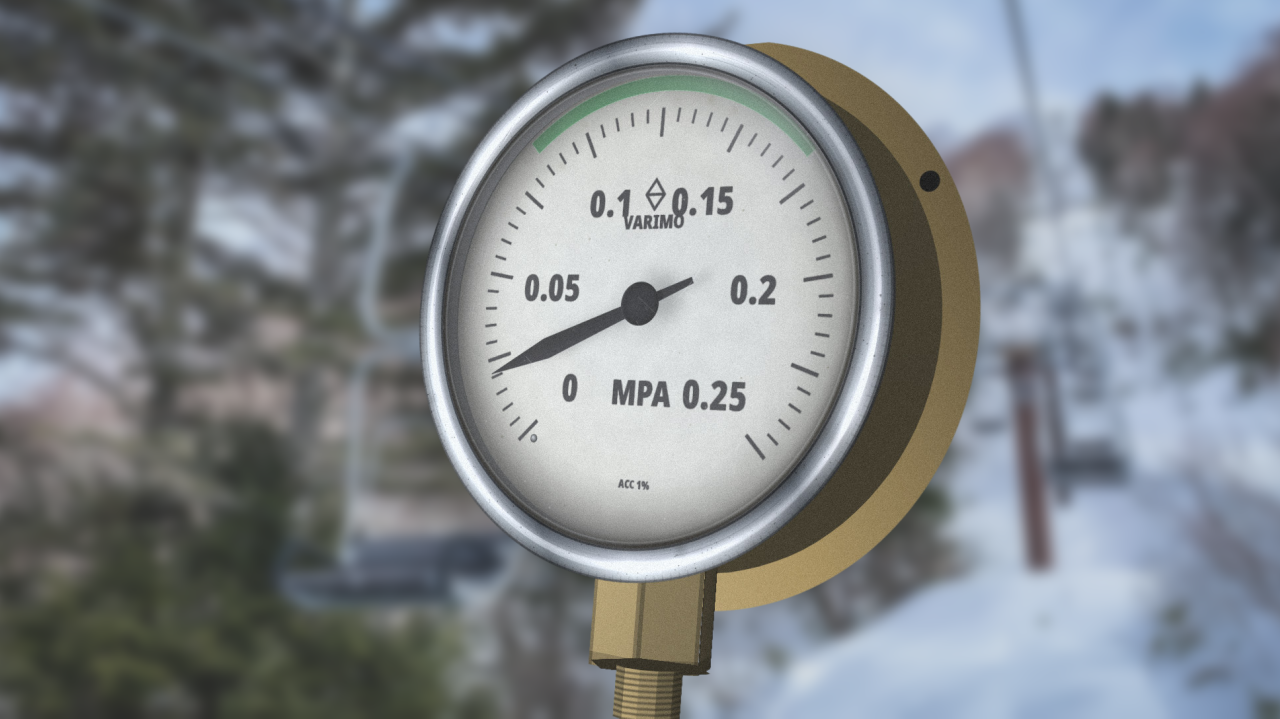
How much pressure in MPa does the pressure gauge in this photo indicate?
0.02 MPa
